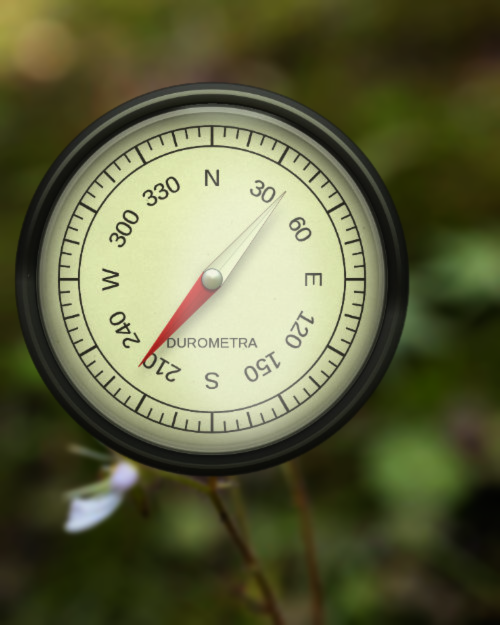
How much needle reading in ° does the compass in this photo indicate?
220 °
